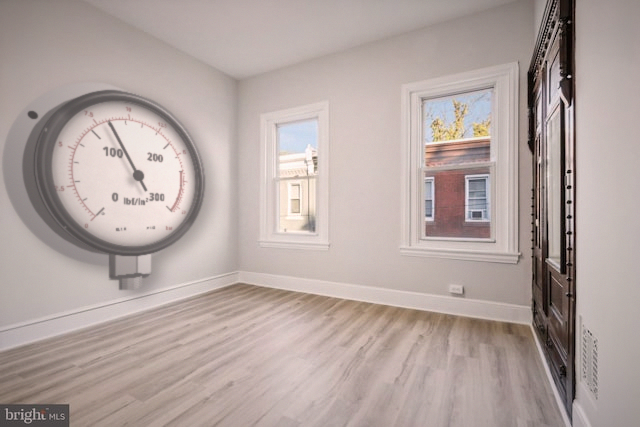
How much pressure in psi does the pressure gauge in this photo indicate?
120 psi
